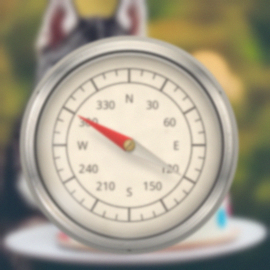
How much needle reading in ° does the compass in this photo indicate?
300 °
